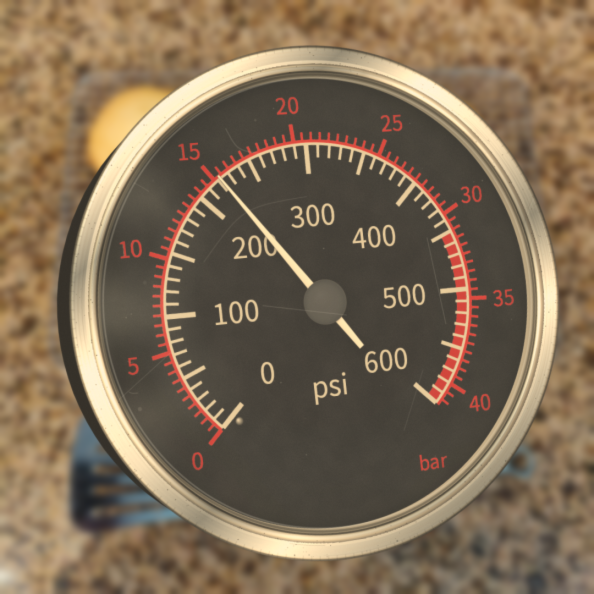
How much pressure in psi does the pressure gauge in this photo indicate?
220 psi
